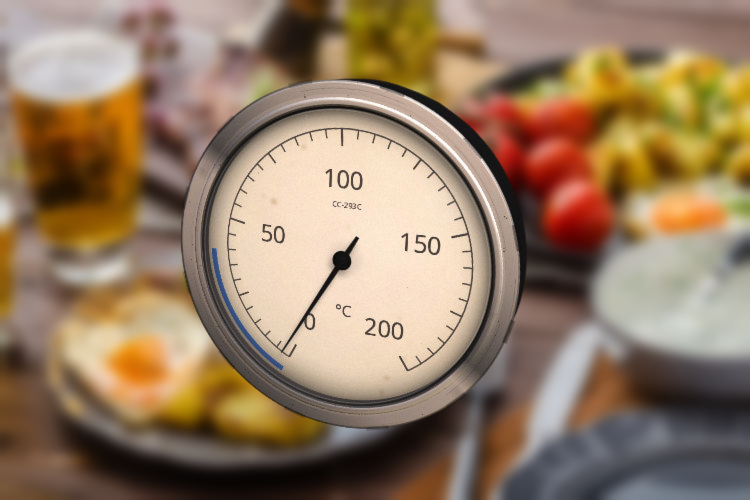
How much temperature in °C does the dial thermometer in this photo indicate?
2.5 °C
